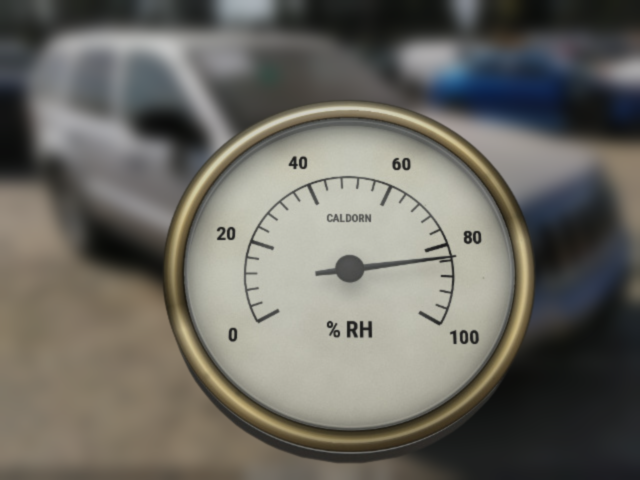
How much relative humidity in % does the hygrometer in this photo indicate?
84 %
